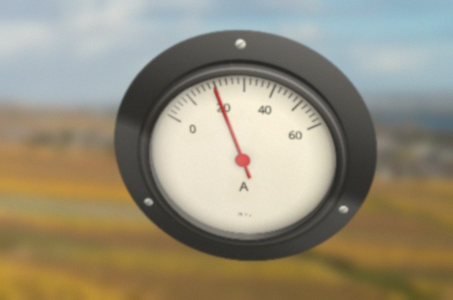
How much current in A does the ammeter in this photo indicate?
20 A
